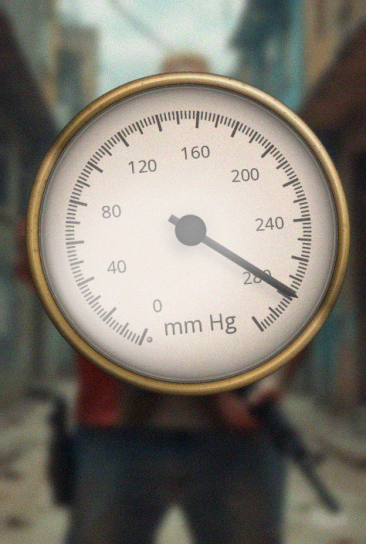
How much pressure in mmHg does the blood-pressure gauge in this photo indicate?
278 mmHg
